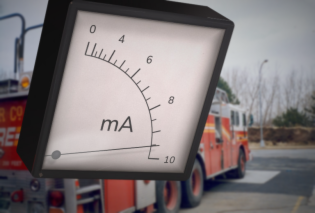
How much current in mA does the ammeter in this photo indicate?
9.5 mA
